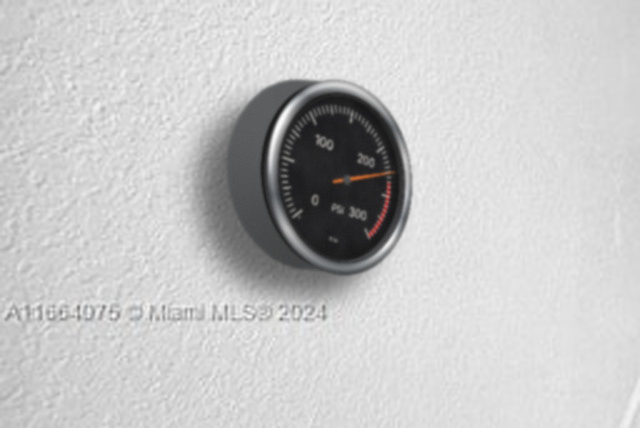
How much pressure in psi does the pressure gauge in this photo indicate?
225 psi
